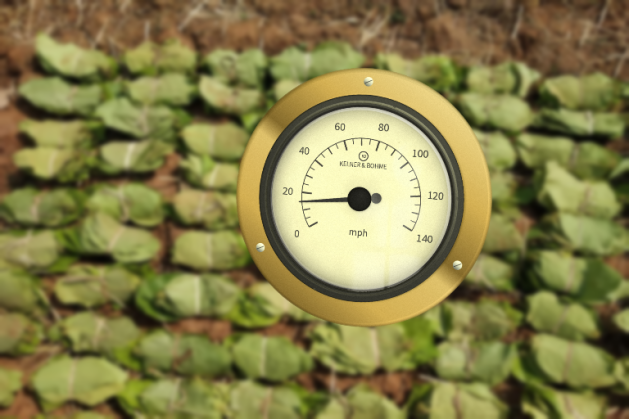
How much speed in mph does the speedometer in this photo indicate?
15 mph
